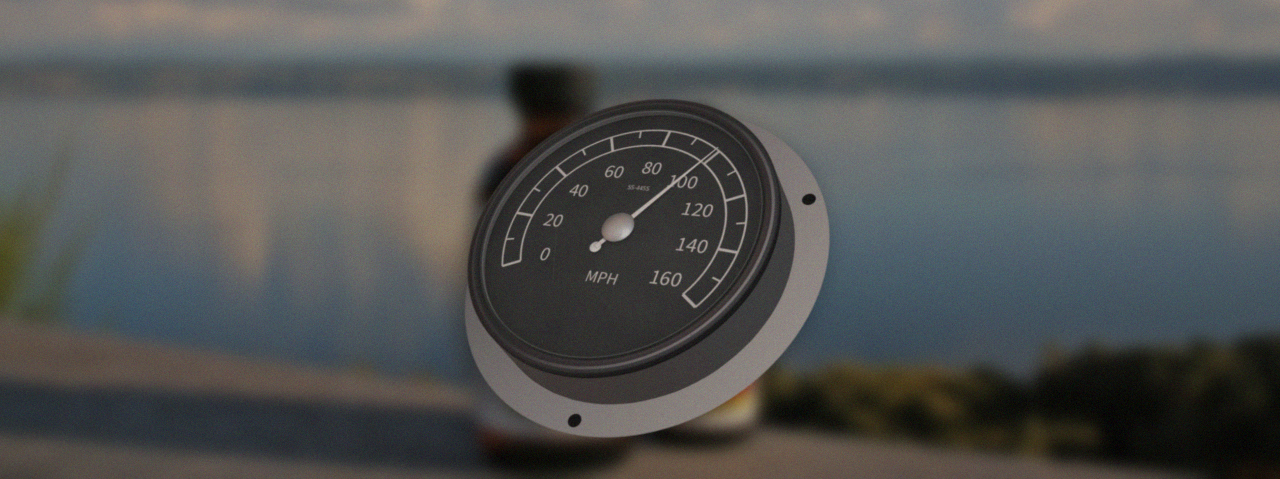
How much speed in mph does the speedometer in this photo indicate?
100 mph
